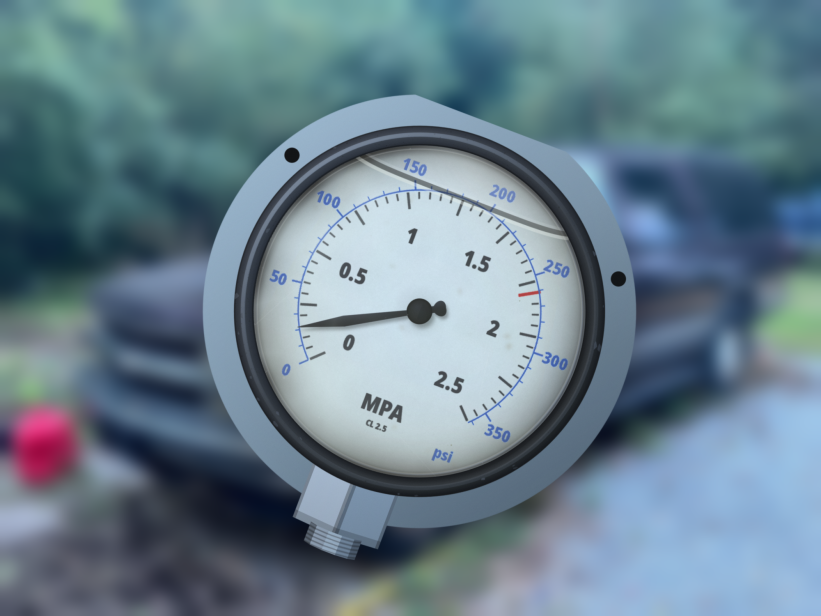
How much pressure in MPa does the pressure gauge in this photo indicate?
0.15 MPa
